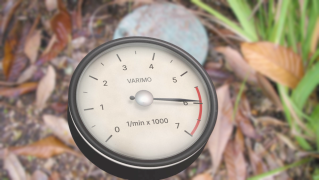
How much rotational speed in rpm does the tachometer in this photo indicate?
6000 rpm
